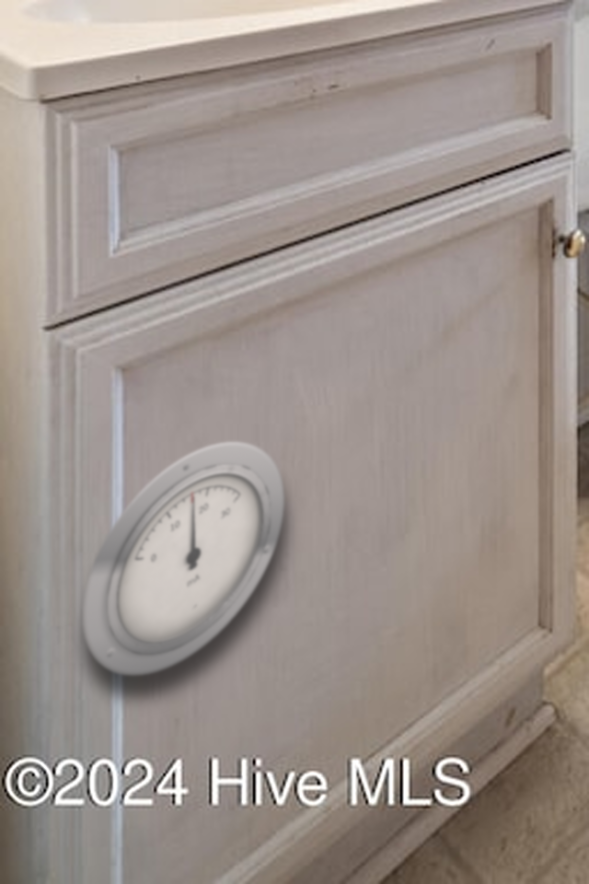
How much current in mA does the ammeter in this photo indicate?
16 mA
